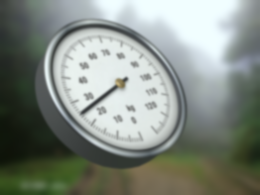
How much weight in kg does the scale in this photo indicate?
25 kg
